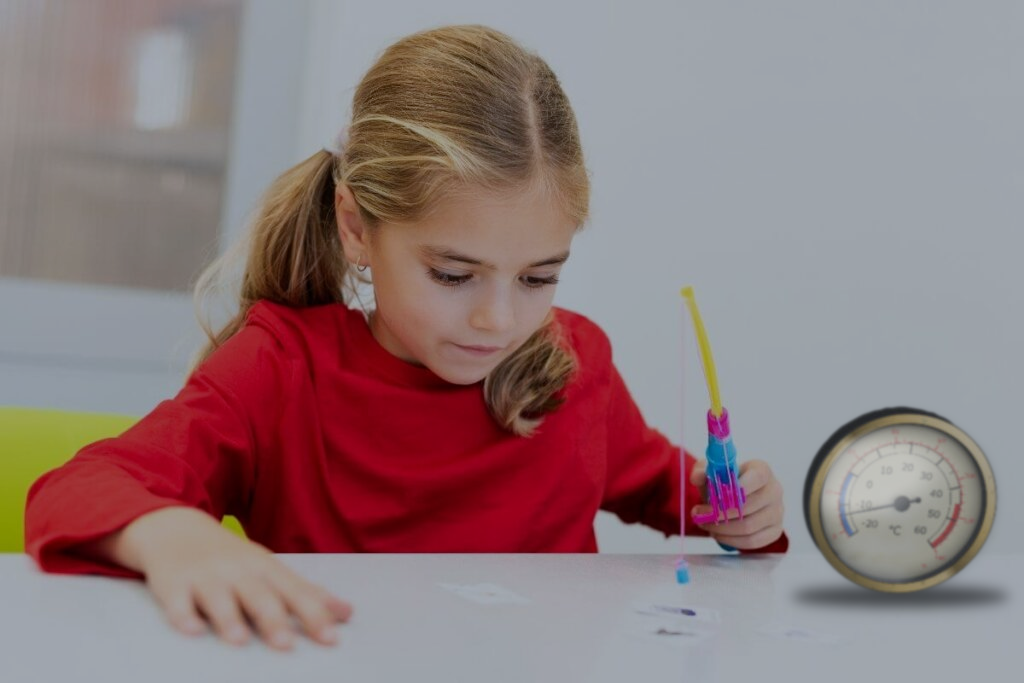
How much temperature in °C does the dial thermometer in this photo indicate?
-12.5 °C
